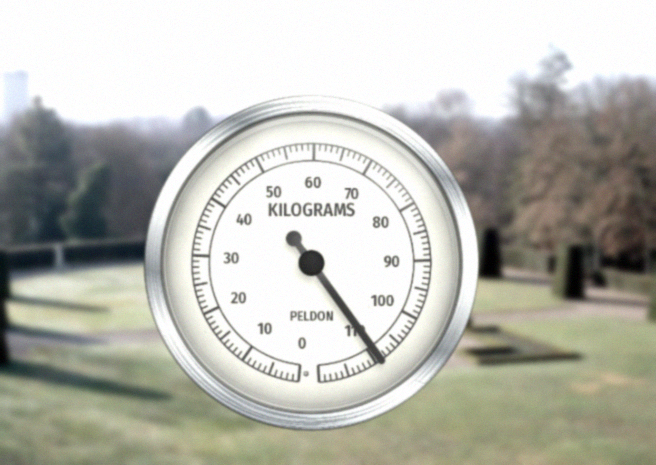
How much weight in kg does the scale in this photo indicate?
109 kg
